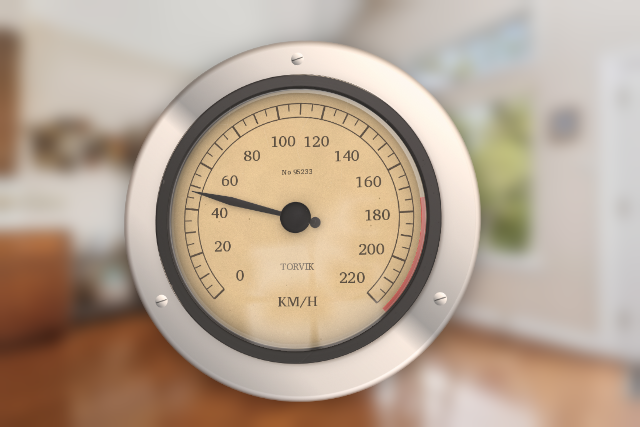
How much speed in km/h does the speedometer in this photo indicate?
47.5 km/h
